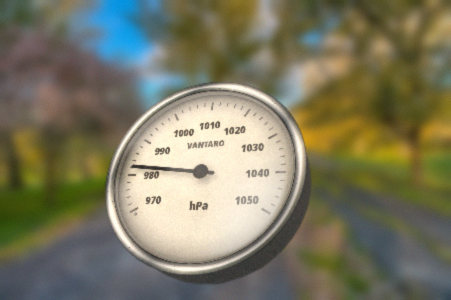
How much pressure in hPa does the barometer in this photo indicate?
982 hPa
